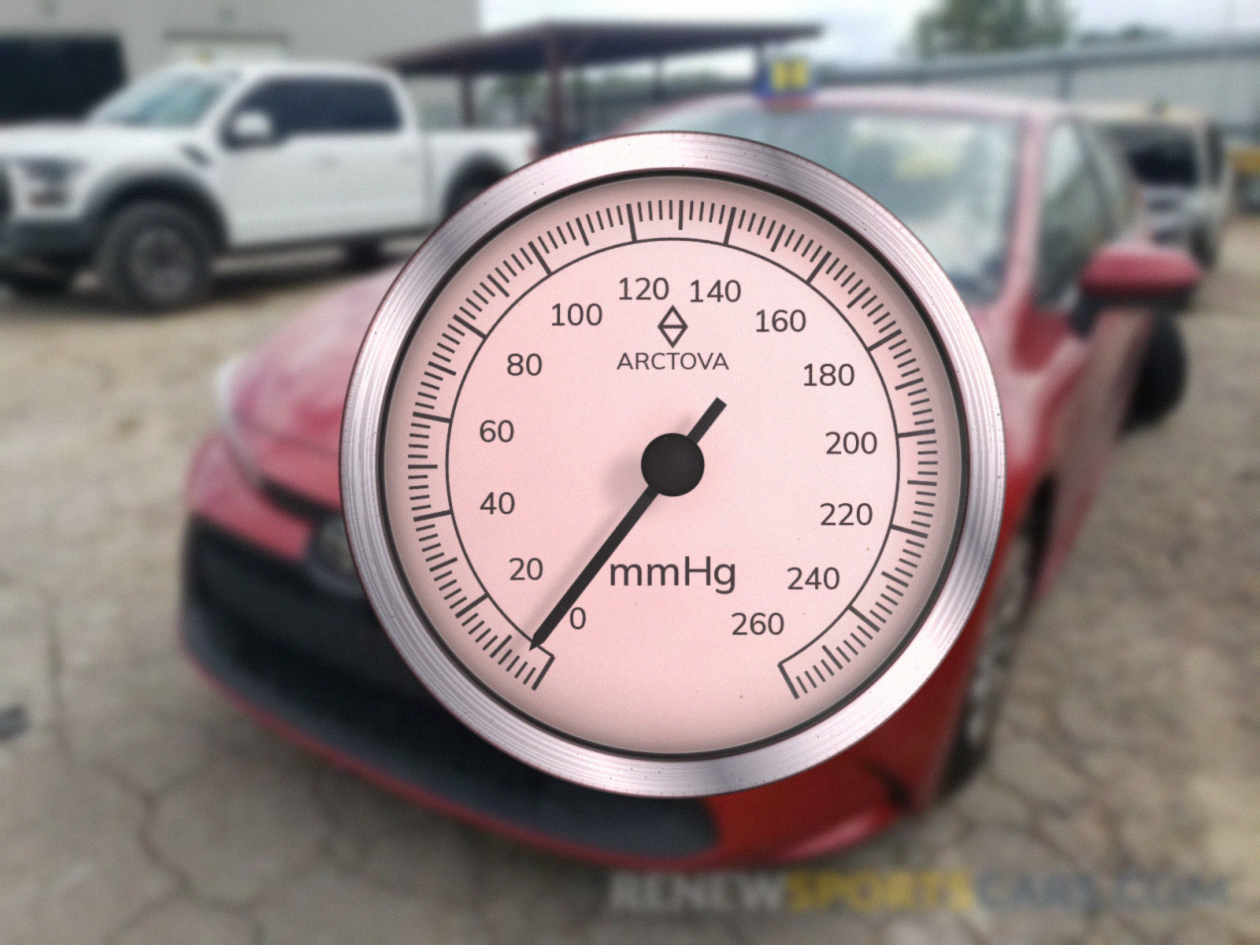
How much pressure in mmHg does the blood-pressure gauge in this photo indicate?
5 mmHg
